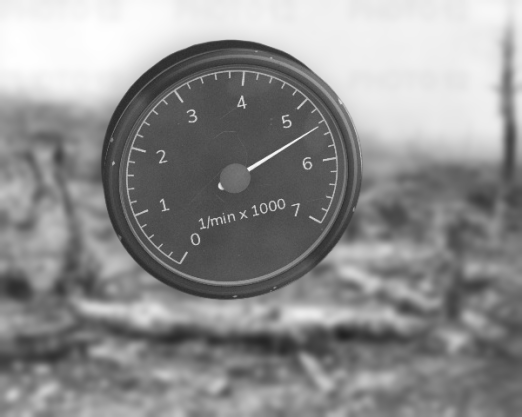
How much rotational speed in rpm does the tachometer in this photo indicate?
5400 rpm
